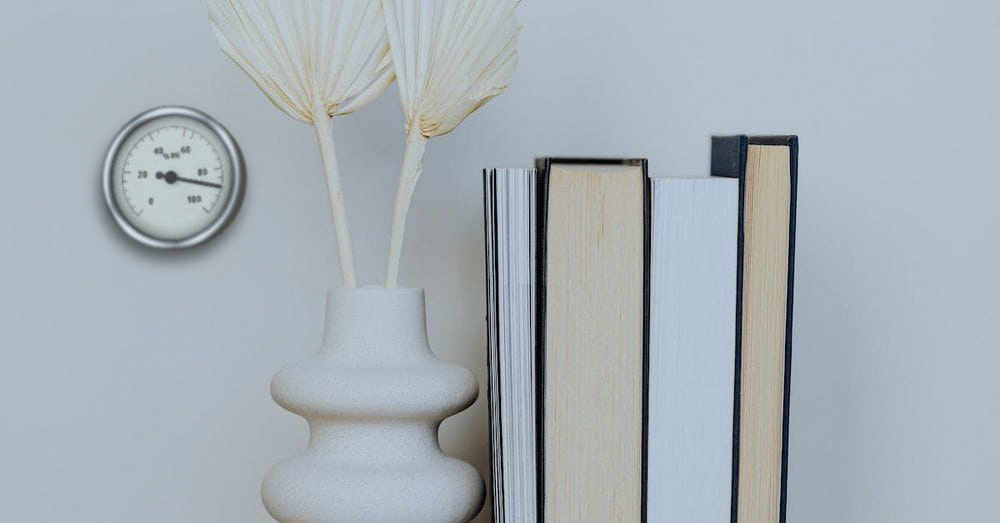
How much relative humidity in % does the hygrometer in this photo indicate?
88 %
